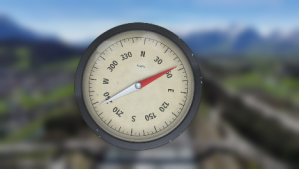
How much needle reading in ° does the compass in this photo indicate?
55 °
